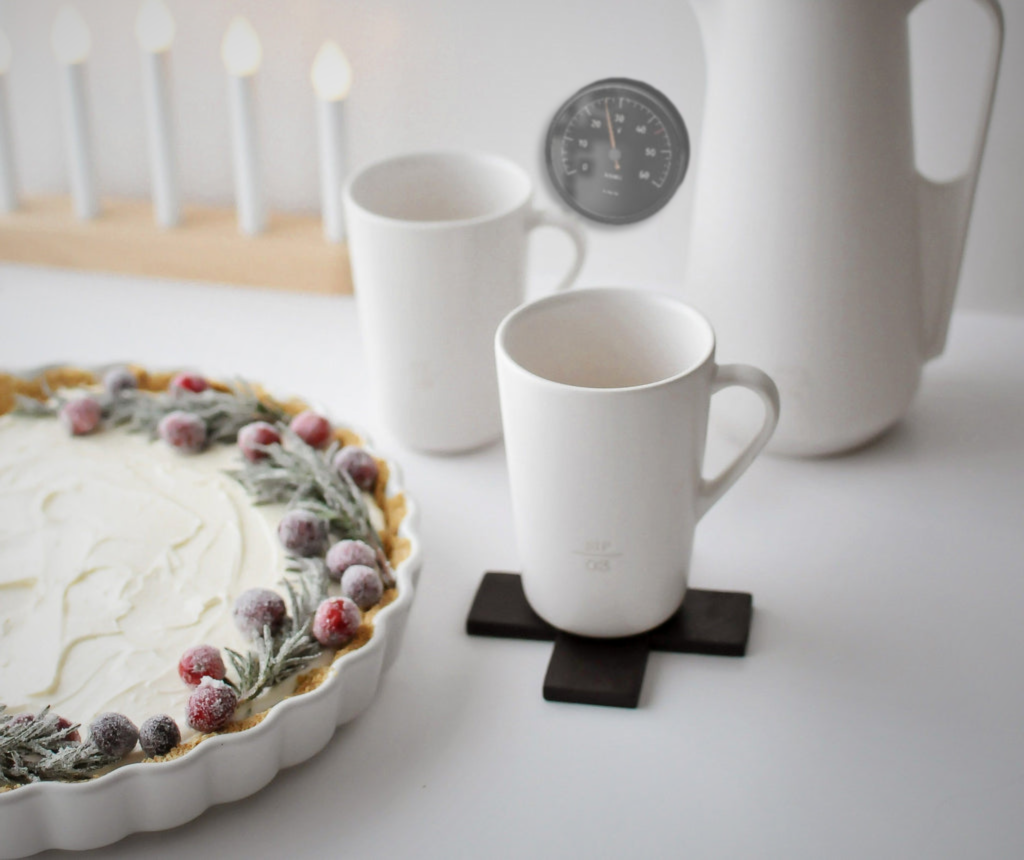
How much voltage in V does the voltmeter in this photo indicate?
26 V
